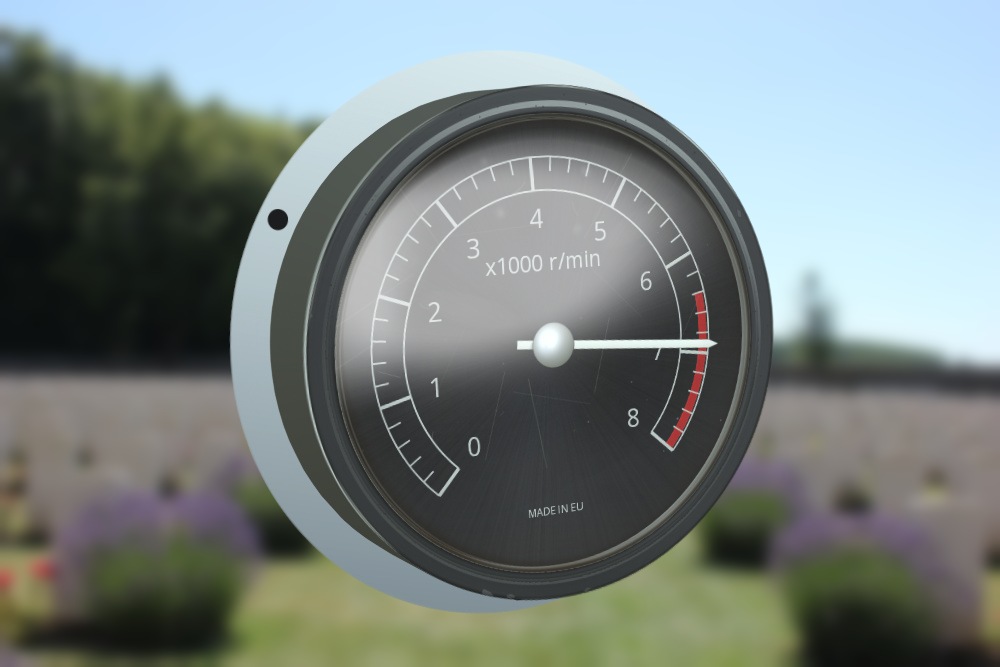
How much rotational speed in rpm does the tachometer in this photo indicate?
6900 rpm
